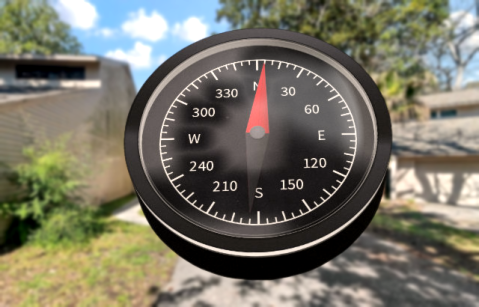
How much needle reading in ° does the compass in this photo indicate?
5 °
